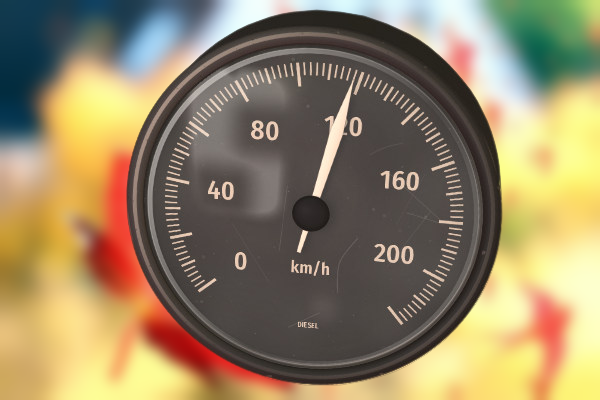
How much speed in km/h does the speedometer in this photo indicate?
118 km/h
